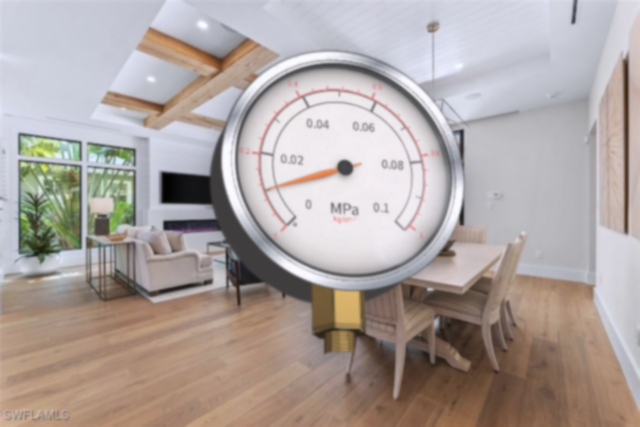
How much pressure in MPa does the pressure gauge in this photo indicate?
0.01 MPa
